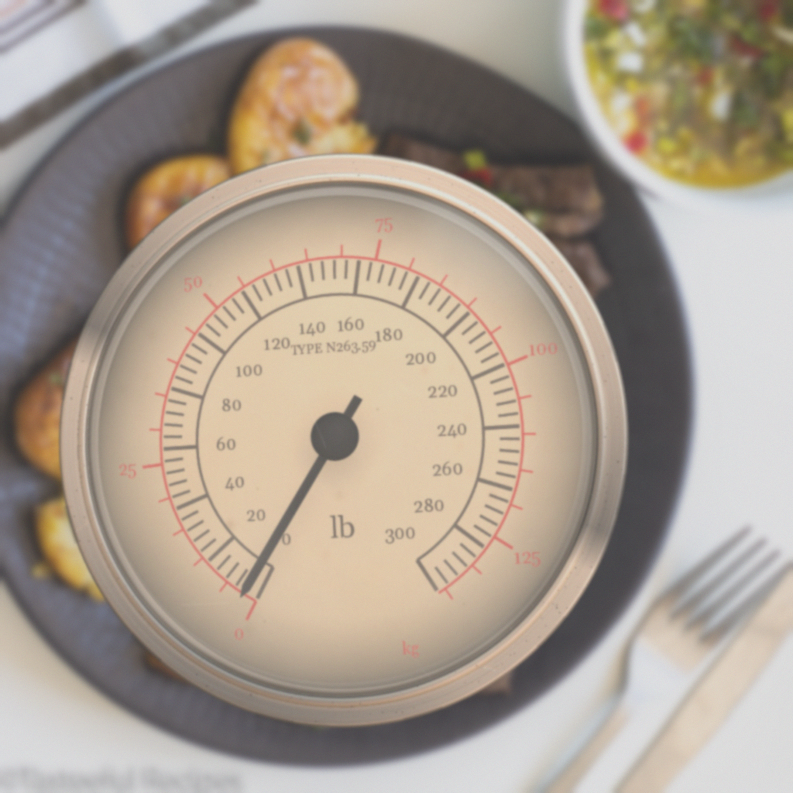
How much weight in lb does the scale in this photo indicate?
4 lb
